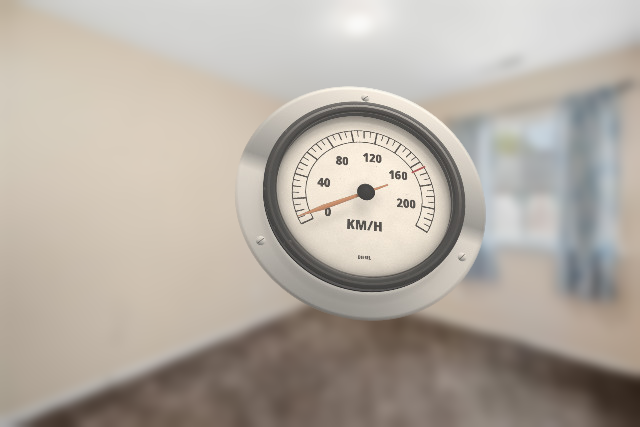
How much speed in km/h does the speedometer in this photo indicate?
5 km/h
